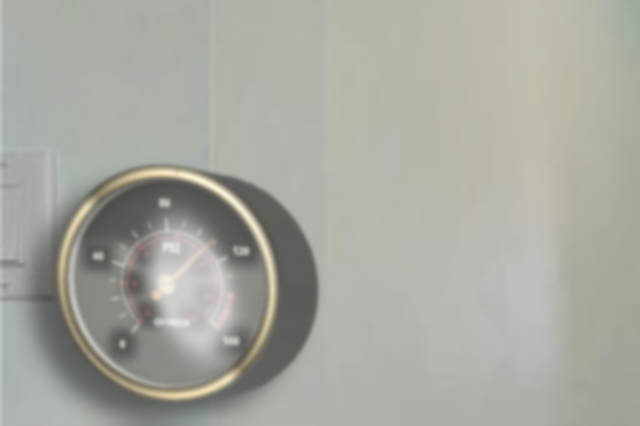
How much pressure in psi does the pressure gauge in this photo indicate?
110 psi
